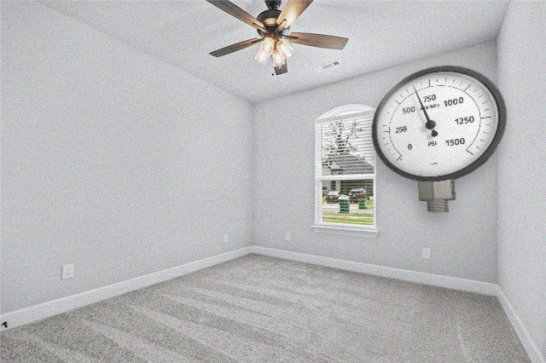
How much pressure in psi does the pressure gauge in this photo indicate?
650 psi
